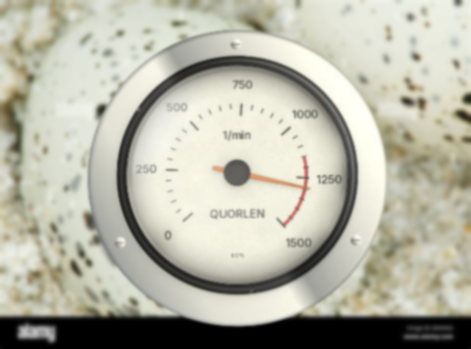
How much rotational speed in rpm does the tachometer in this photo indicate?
1300 rpm
